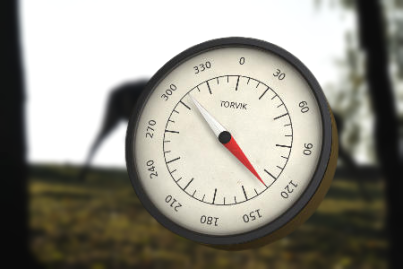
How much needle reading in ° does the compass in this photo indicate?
130 °
